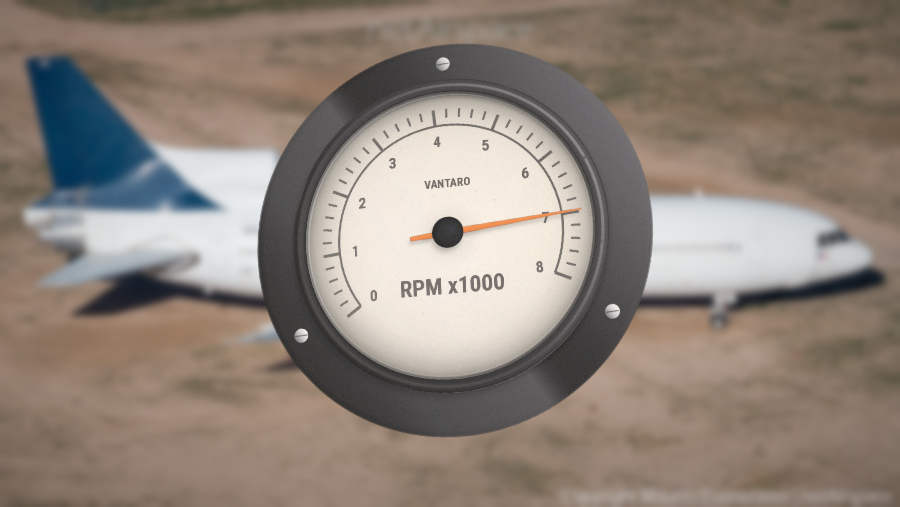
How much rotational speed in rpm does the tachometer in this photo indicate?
7000 rpm
